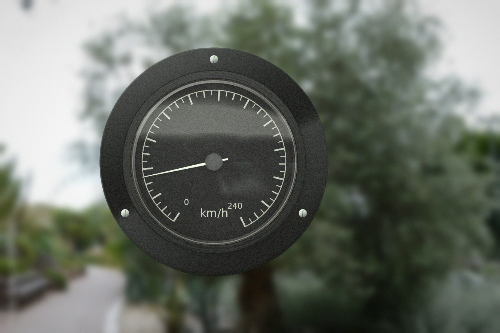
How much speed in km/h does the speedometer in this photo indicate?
35 km/h
